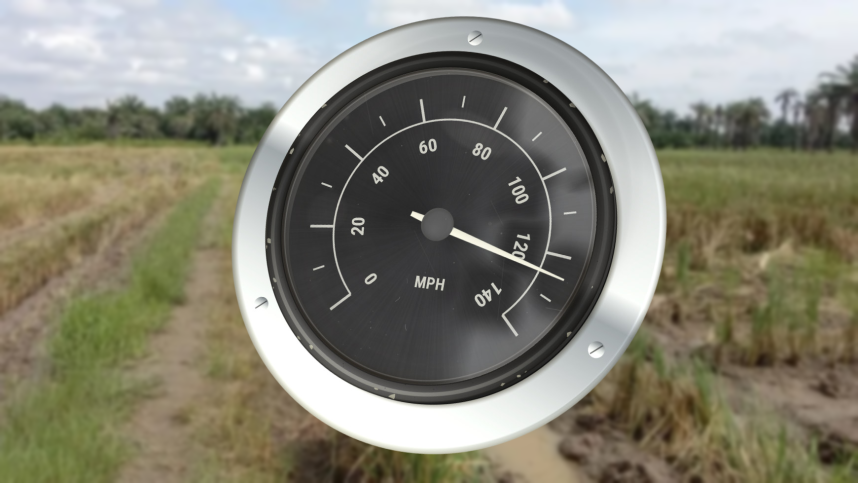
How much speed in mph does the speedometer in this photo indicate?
125 mph
